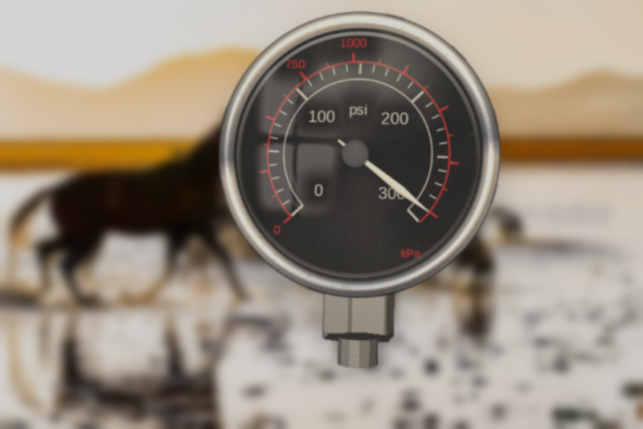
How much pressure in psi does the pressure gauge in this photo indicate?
290 psi
